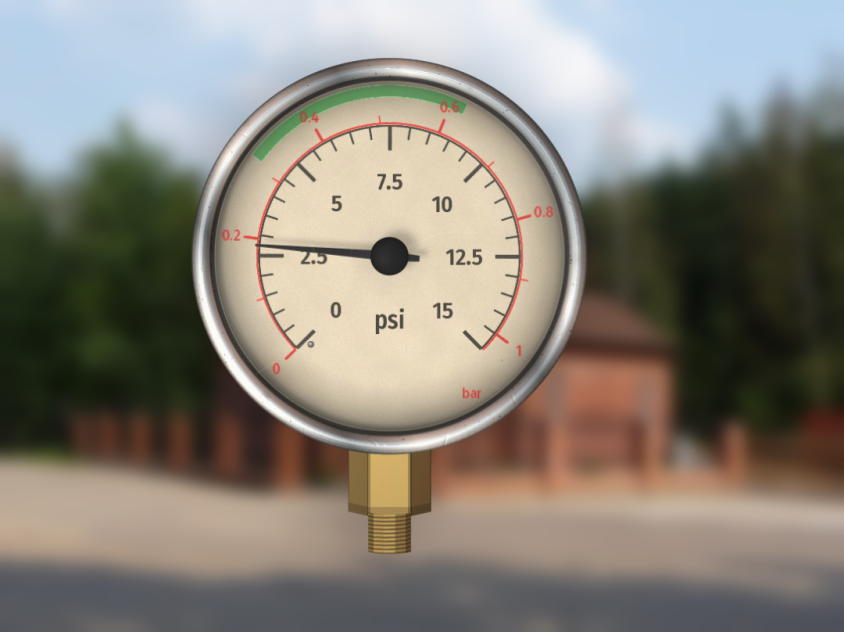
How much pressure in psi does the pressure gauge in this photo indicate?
2.75 psi
